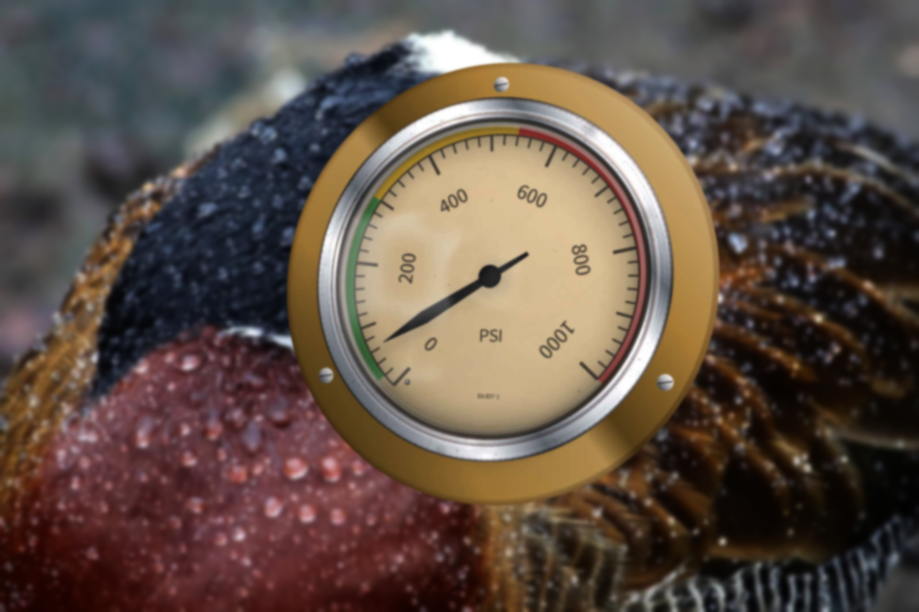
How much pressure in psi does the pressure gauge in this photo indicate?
60 psi
